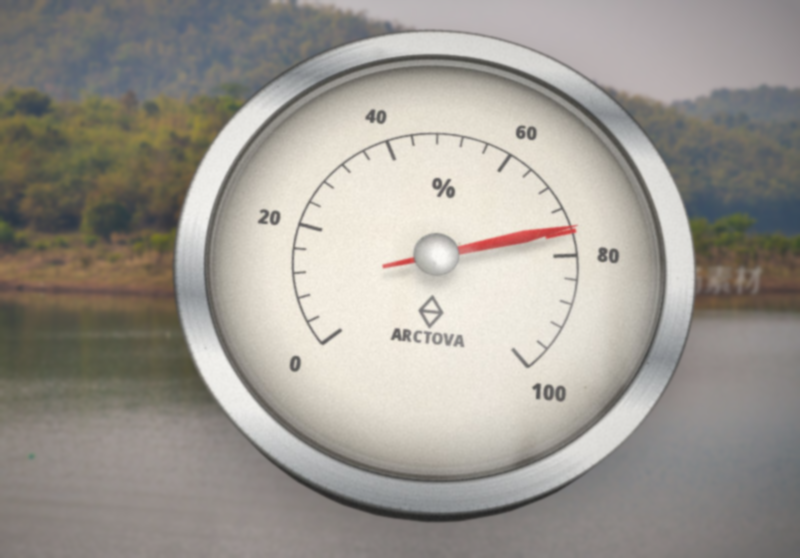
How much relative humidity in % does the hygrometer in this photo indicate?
76 %
